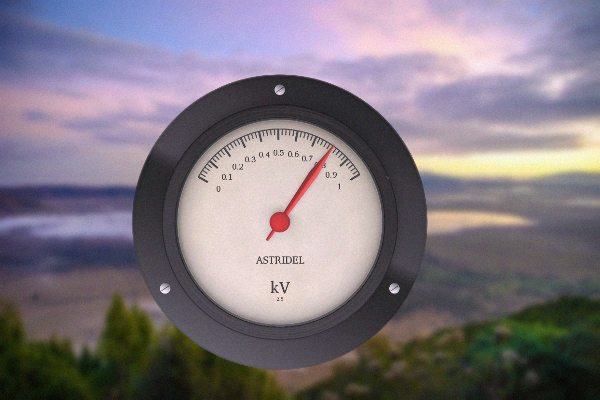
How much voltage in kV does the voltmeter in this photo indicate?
0.8 kV
